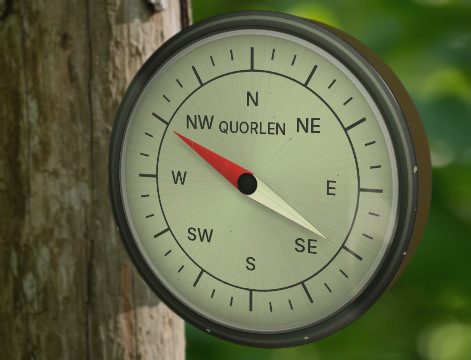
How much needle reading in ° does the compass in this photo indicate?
300 °
